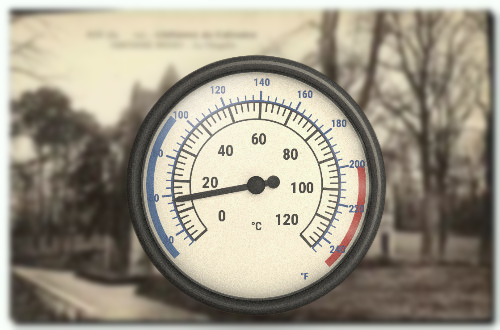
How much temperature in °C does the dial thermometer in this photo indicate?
14 °C
